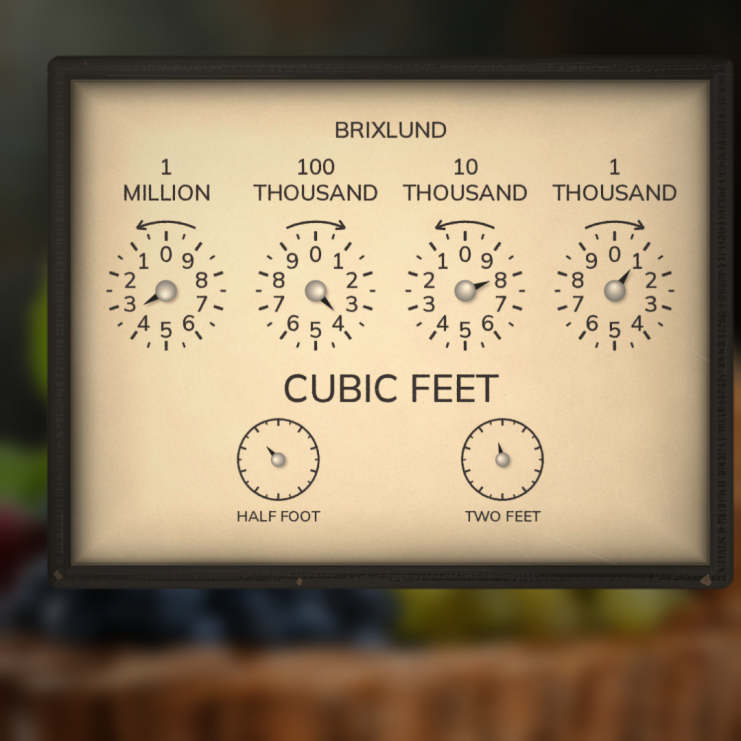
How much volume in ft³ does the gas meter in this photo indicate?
338100 ft³
